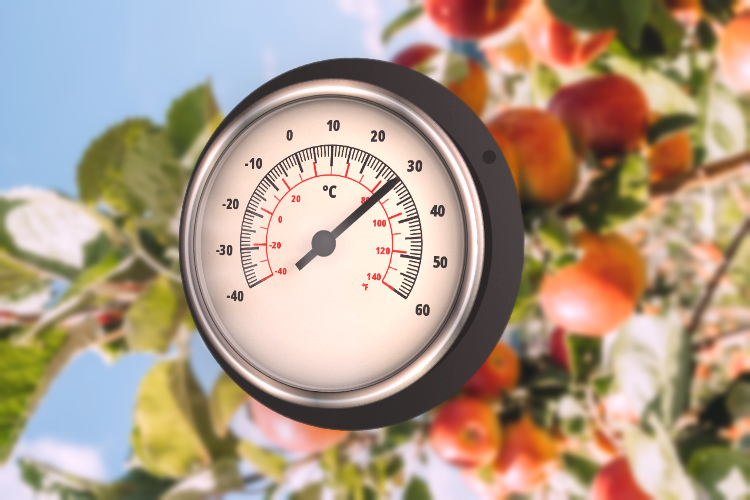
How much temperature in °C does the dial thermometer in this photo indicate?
30 °C
